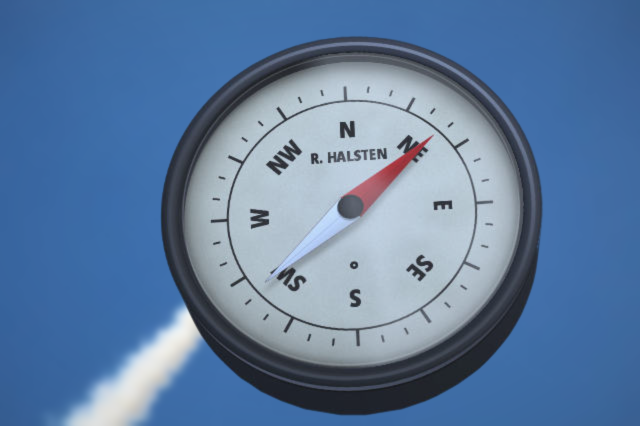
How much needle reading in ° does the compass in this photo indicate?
50 °
